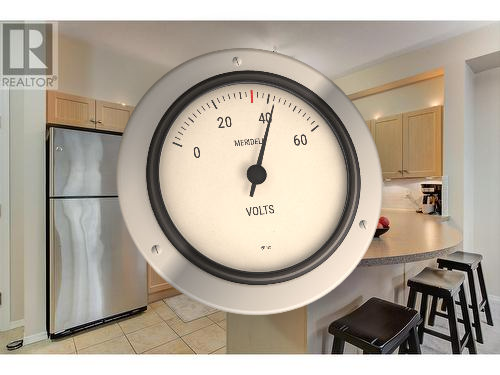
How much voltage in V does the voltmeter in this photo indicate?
42 V
